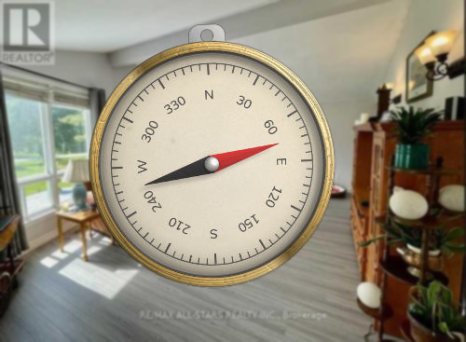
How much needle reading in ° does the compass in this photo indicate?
75 °
